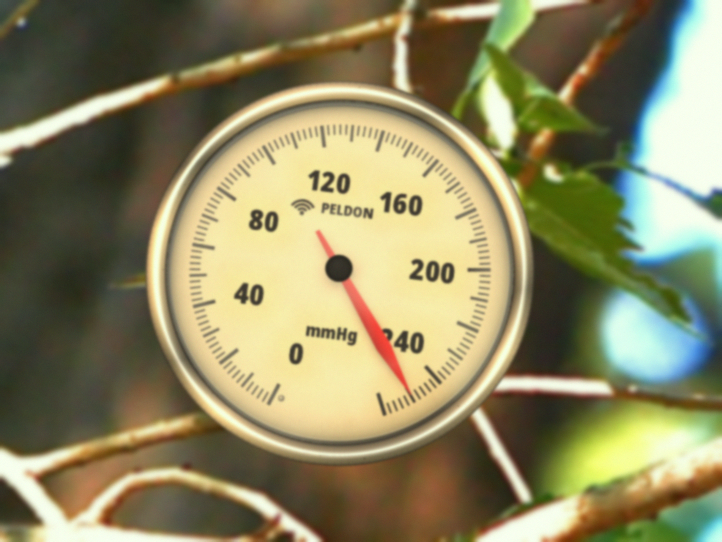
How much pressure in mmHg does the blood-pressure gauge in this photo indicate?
250 mmHg
